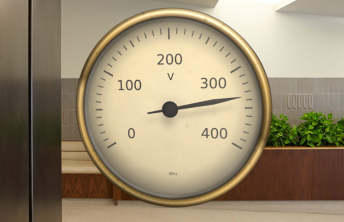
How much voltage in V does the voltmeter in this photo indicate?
335 V
